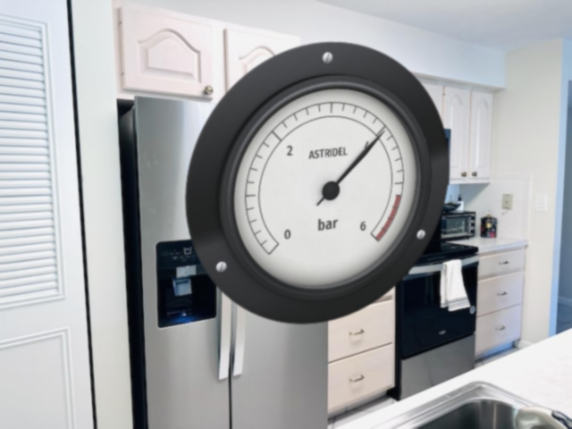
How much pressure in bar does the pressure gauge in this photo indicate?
4 bar
